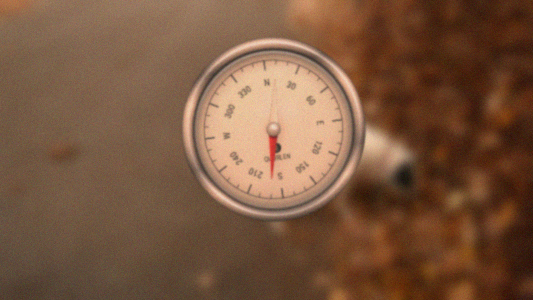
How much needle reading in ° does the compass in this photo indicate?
190 °
